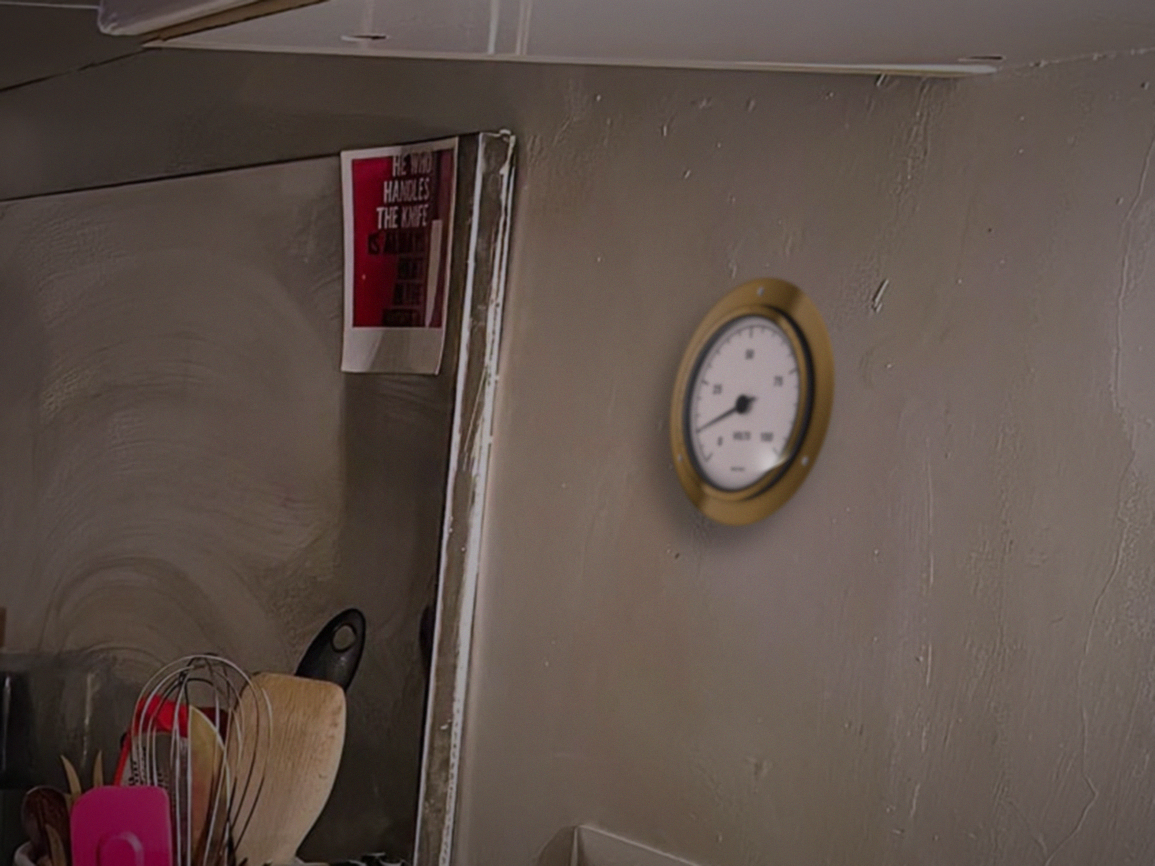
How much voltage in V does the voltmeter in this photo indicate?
10 V
